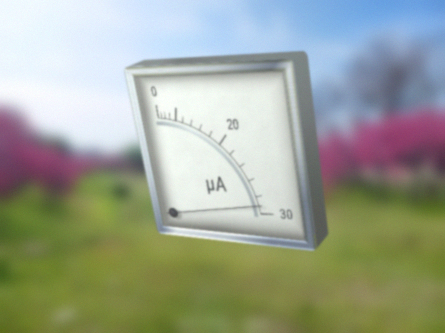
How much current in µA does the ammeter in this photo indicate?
29 µA
